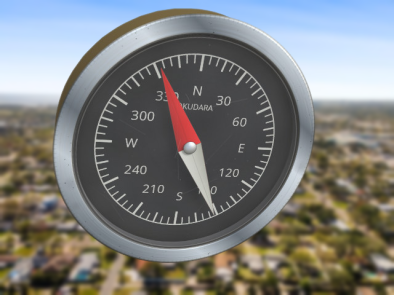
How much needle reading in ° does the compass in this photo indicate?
332.5 °
